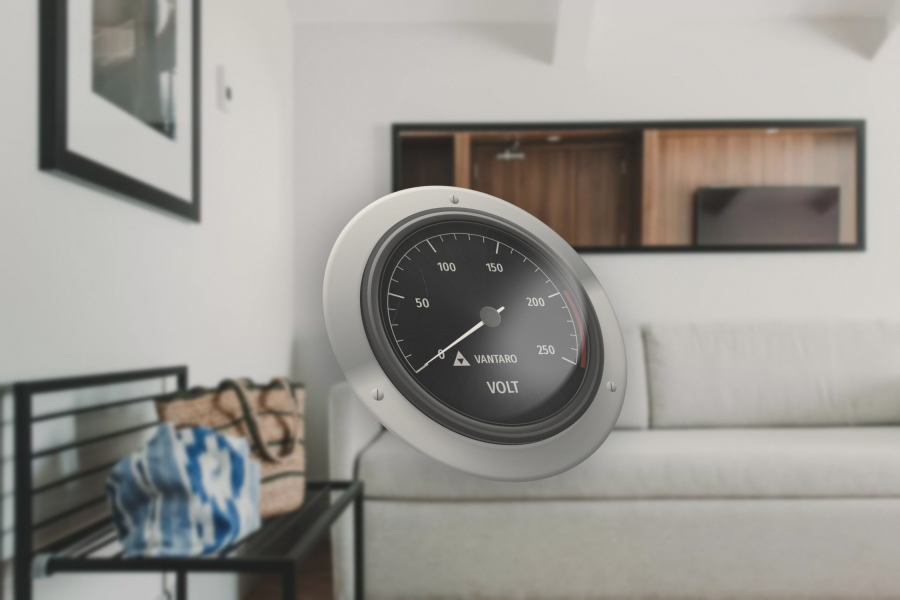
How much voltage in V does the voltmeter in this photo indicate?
0 V
